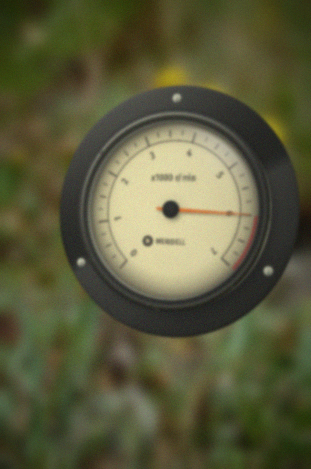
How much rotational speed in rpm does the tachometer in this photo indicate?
6000 rpm
